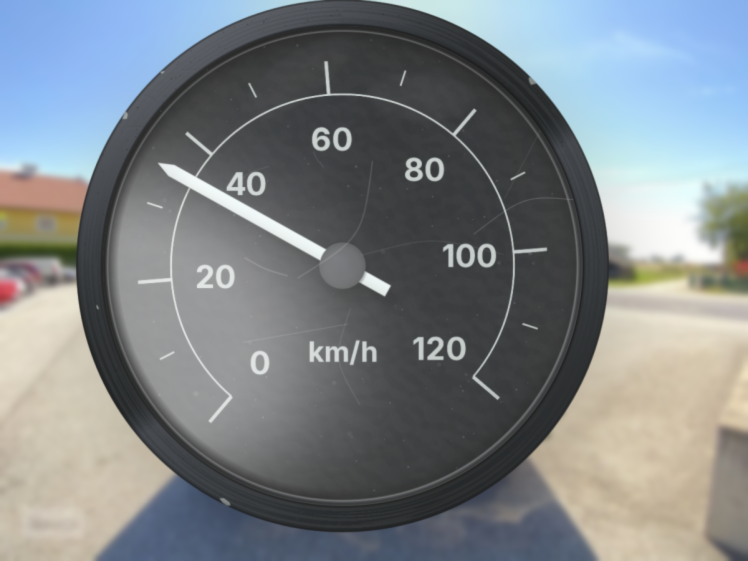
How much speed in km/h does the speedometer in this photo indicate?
35 km/h
